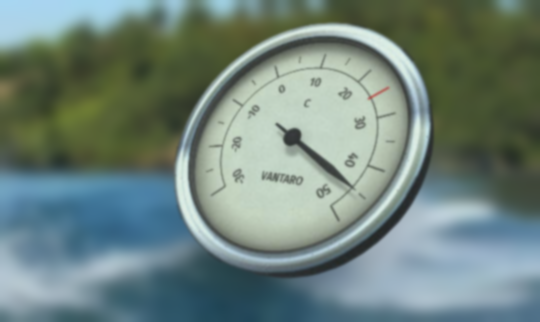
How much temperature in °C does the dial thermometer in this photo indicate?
45 °C
